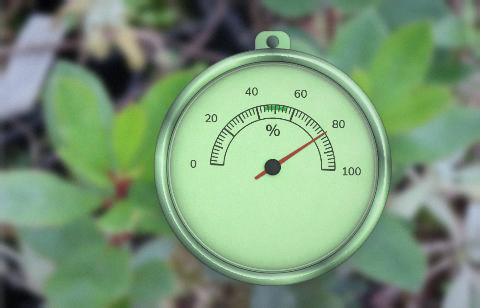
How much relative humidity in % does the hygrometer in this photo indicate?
80 %
